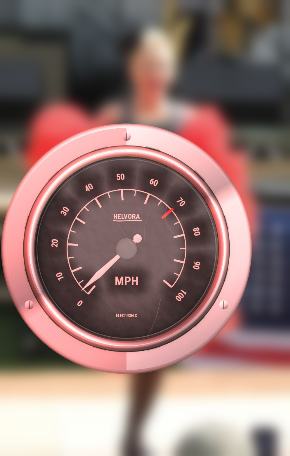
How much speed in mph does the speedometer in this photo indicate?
2.5 mph
